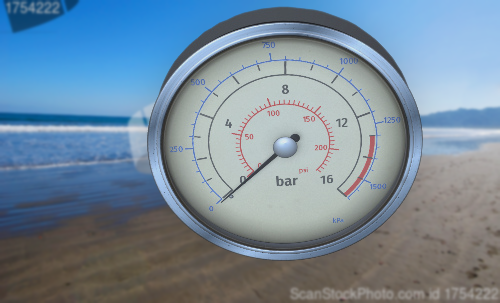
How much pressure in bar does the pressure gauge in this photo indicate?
0 bar
